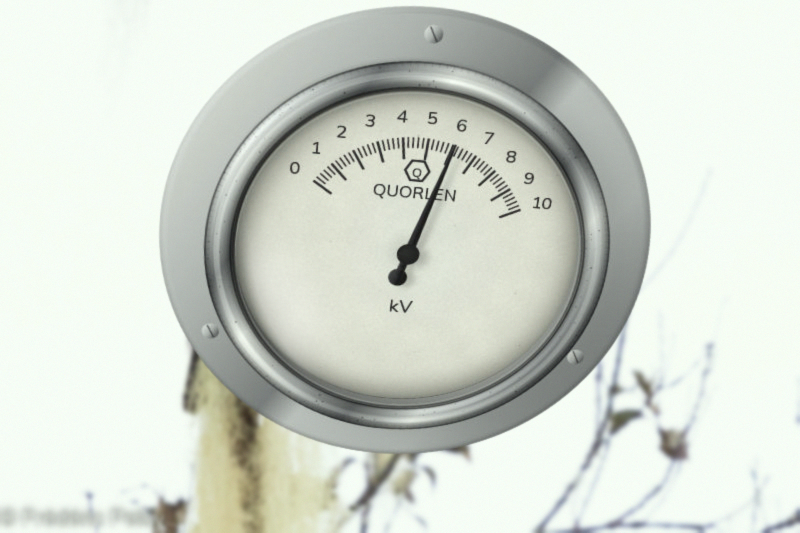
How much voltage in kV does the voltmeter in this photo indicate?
6 kV
